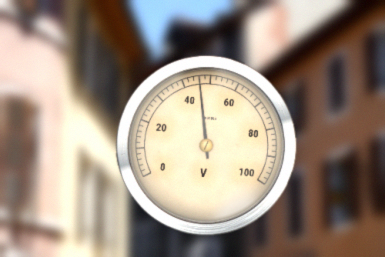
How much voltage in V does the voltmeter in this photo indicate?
46 V
